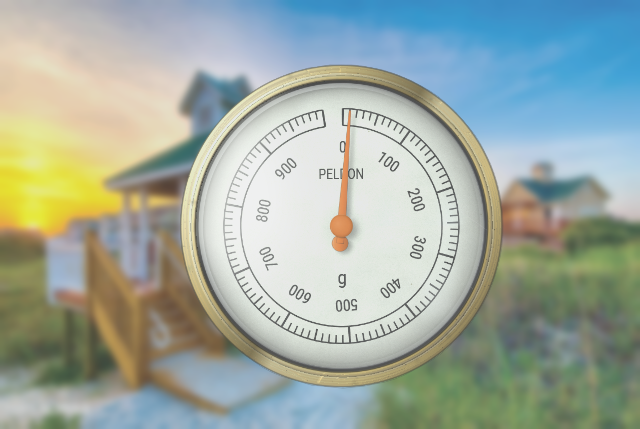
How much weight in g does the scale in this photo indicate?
10 g
